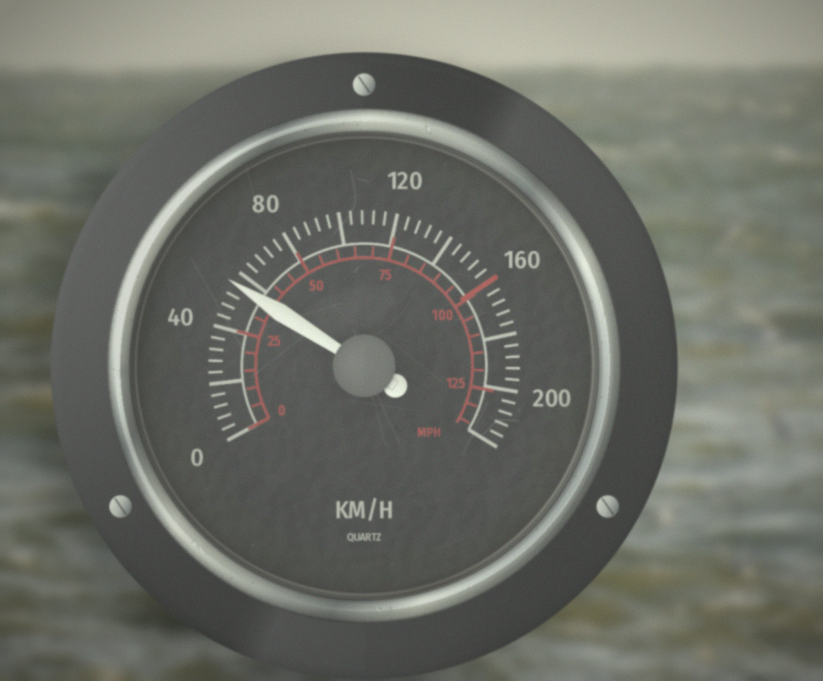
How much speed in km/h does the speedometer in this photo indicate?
56 km/h
